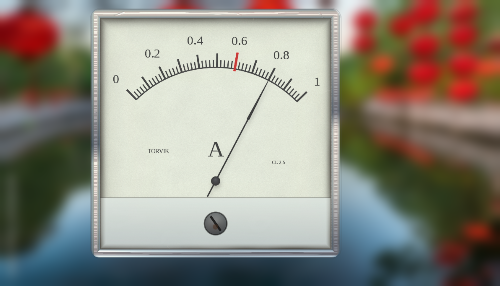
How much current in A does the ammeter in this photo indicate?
0.8 A
